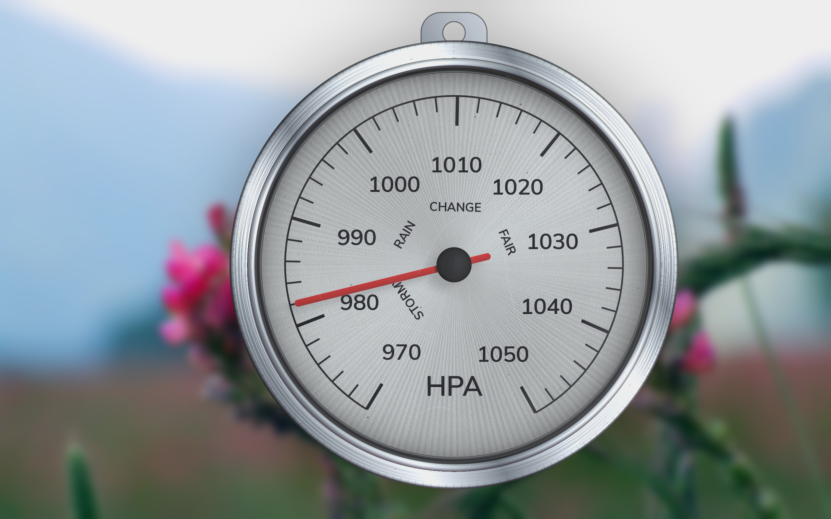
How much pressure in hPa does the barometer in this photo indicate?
982 hPa
